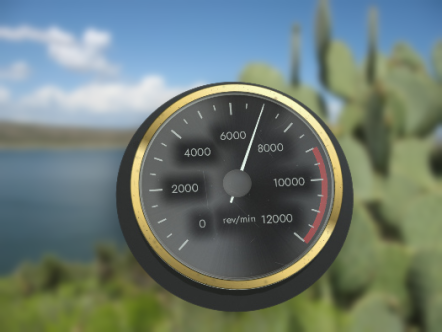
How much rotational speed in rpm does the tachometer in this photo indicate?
7000 rpm
